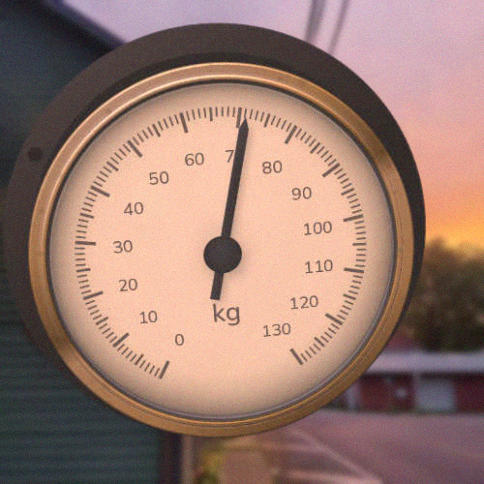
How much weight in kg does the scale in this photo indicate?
71 kg
